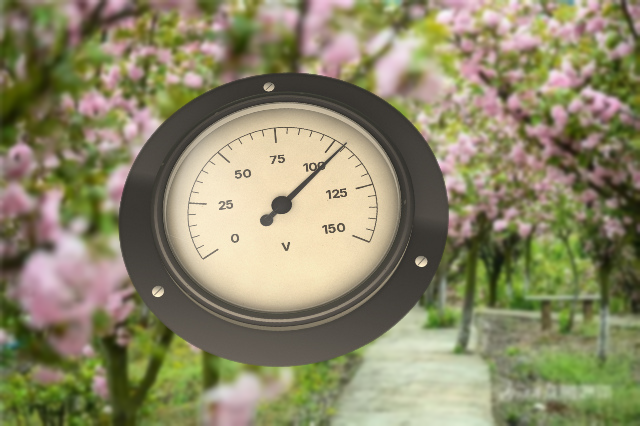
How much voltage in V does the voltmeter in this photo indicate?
105 V
